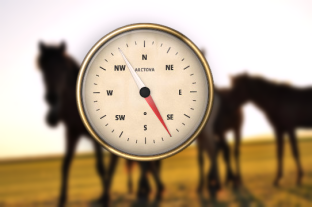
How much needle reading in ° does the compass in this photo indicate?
150 °
